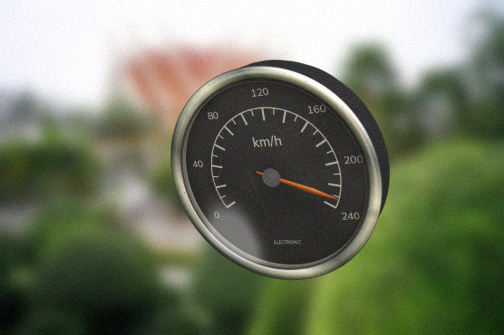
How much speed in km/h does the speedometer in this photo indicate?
230 km/h
